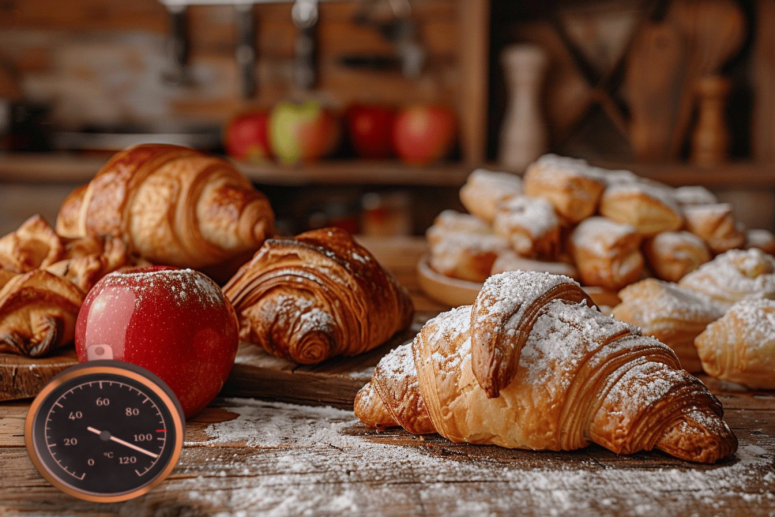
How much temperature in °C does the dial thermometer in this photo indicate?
108 °C
